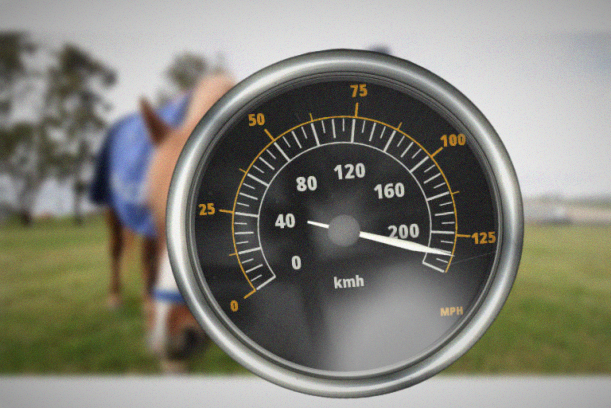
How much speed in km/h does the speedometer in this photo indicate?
210 km/h
